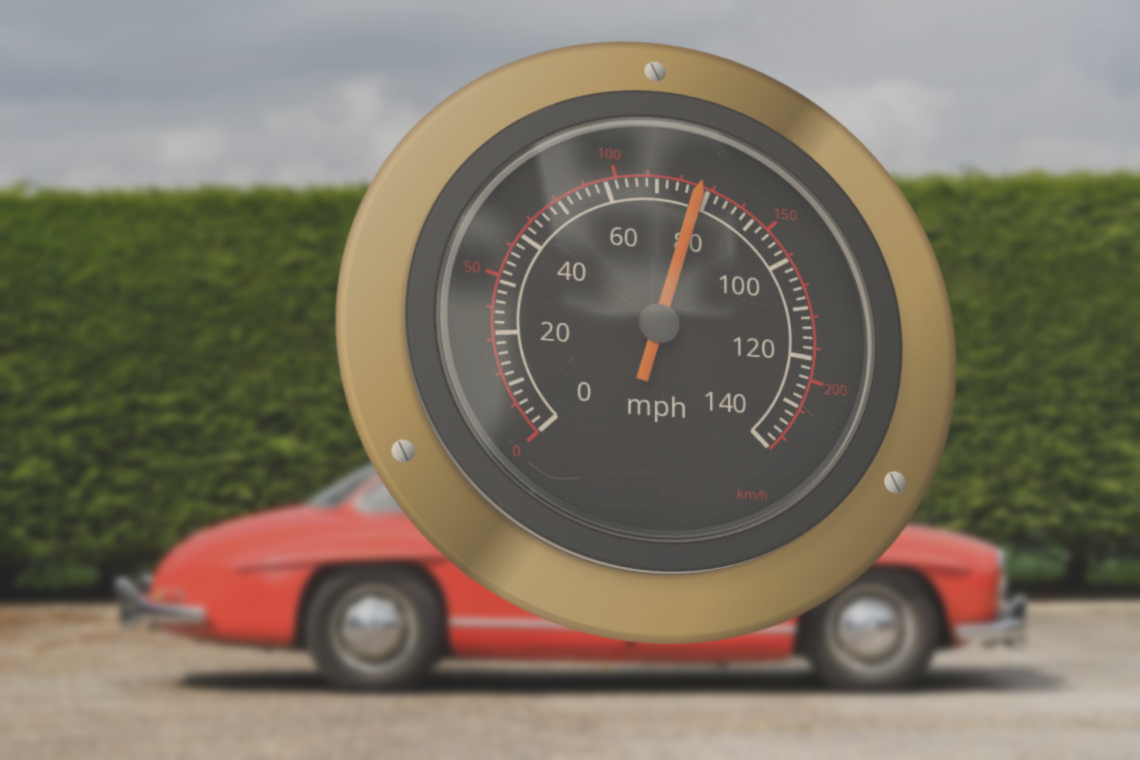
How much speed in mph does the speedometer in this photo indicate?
78 mph
